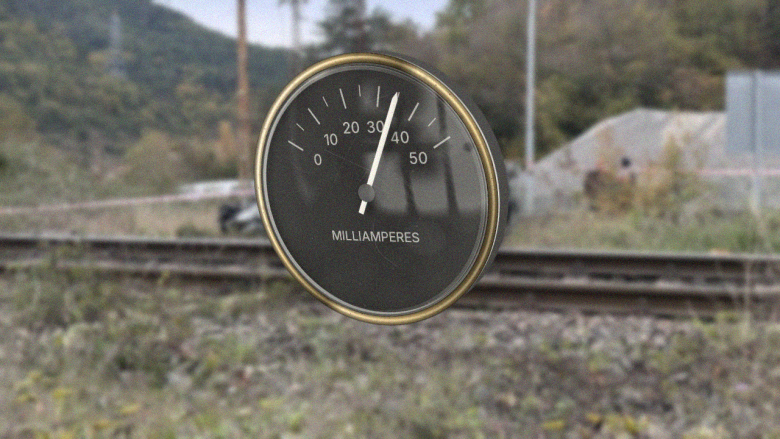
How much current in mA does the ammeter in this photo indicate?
35 mA
